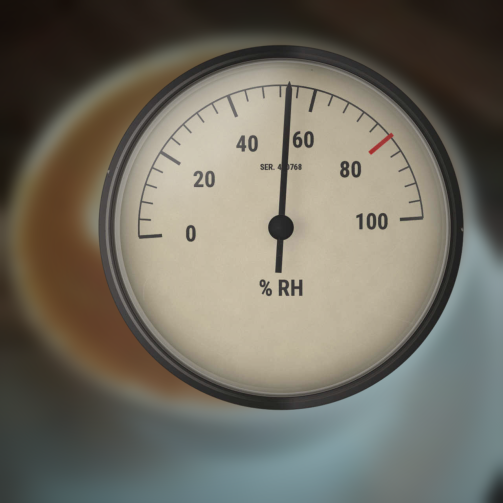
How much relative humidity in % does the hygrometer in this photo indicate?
54 %
